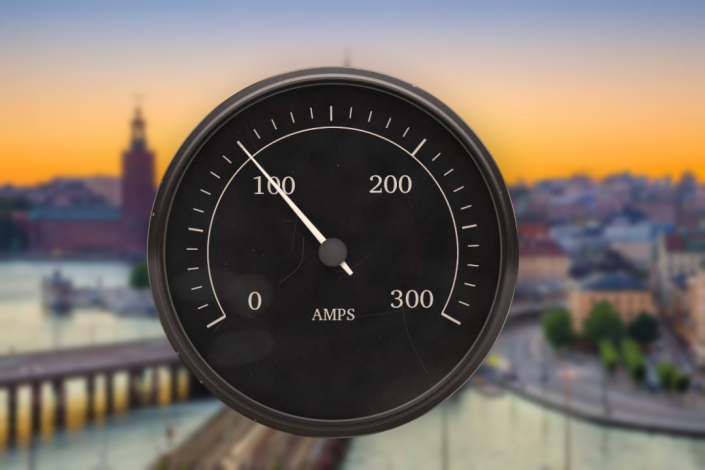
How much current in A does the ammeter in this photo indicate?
100 A
